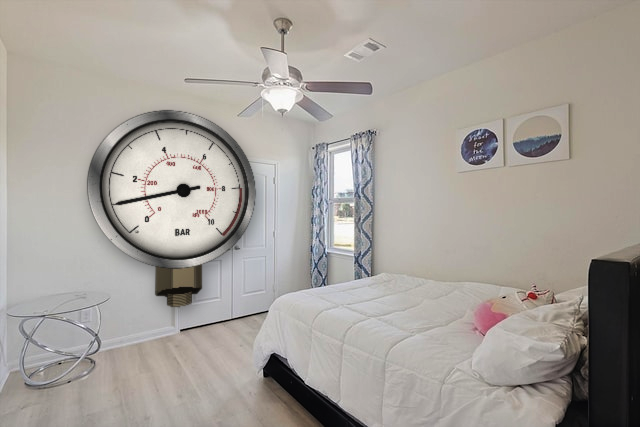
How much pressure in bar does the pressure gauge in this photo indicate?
1 bar
